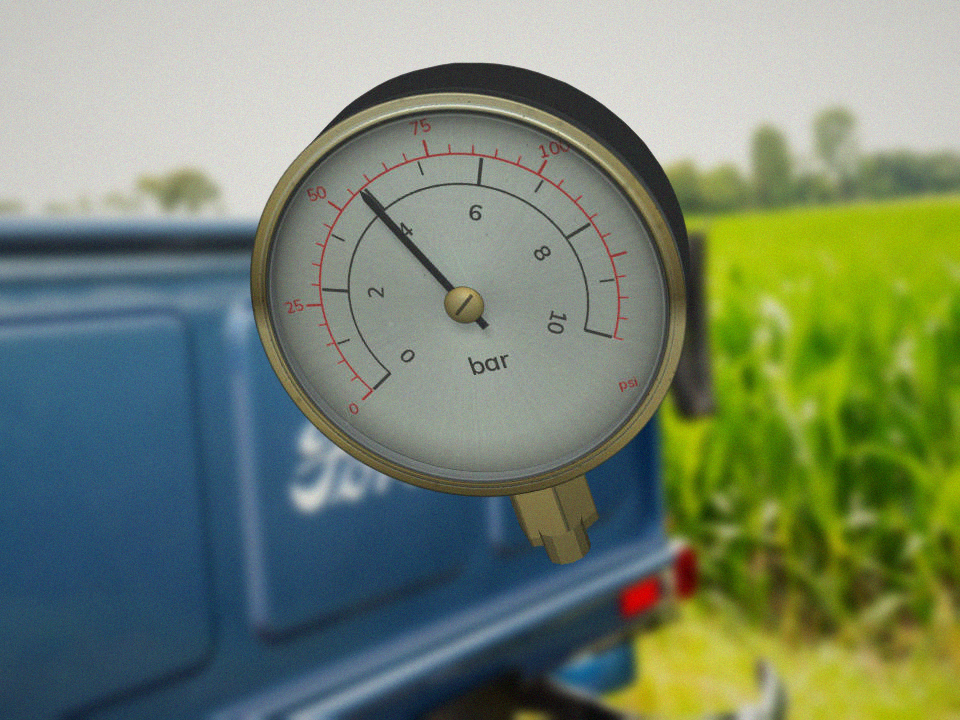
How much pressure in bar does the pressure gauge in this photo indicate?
4 bar
